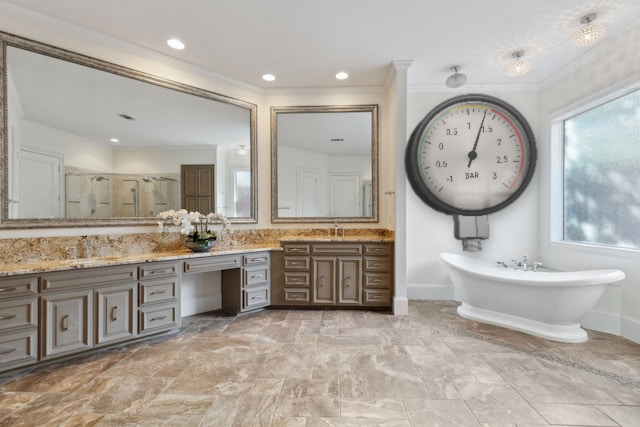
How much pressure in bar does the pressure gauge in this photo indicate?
1.3 bar
